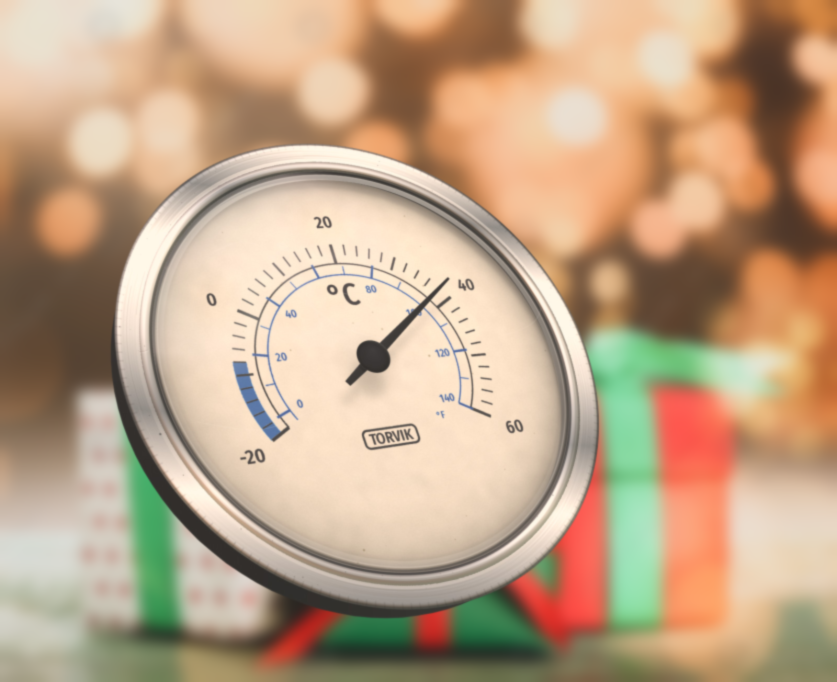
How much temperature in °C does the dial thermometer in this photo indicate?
38 °C
